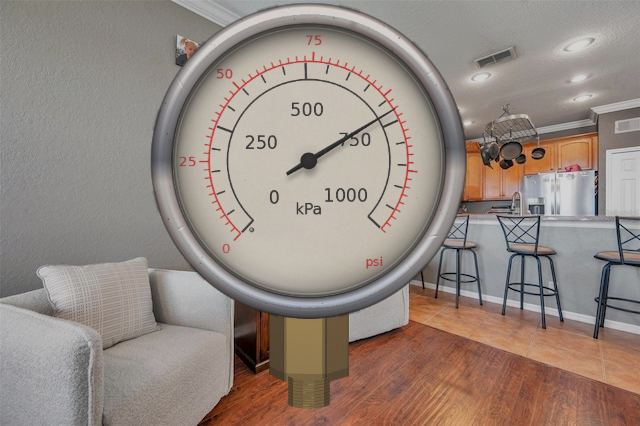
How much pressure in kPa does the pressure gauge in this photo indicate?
725 kPa
